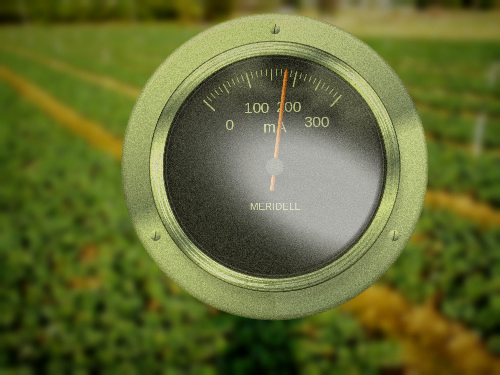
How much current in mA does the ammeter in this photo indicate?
180 mA
